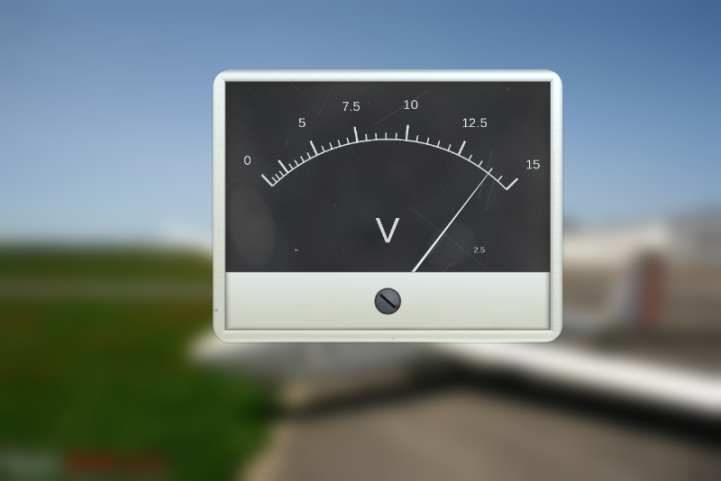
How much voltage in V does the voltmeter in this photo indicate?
14 V
